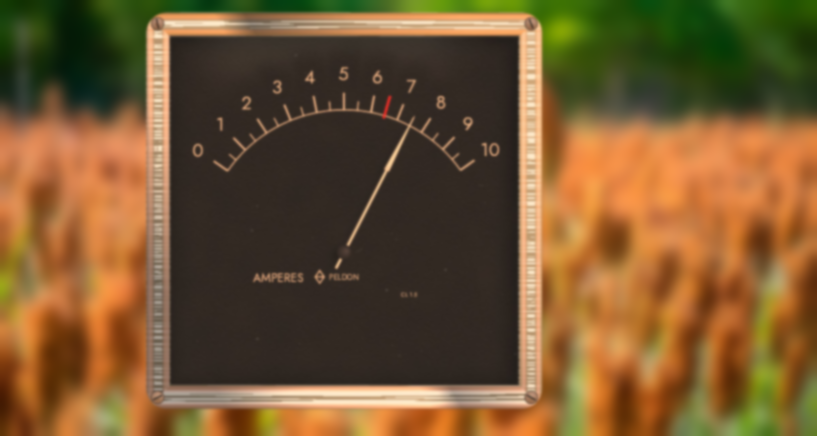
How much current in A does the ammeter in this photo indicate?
7.5 A
